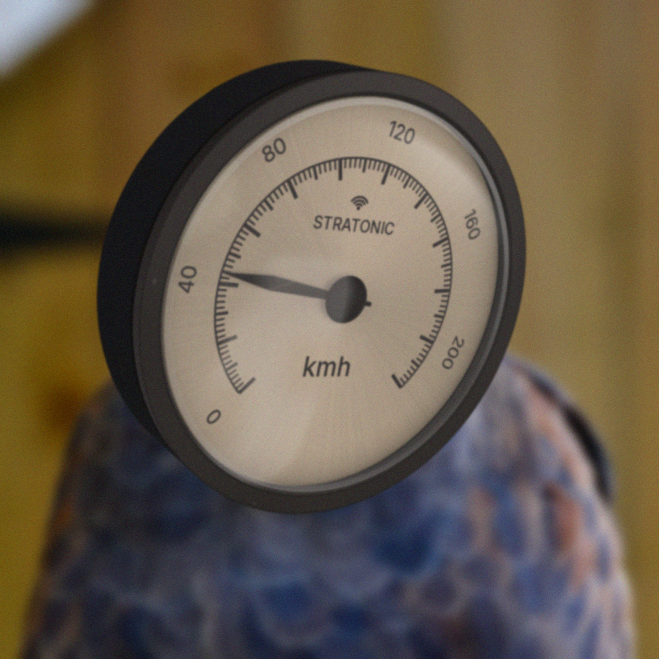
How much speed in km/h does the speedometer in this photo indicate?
44 km/h
